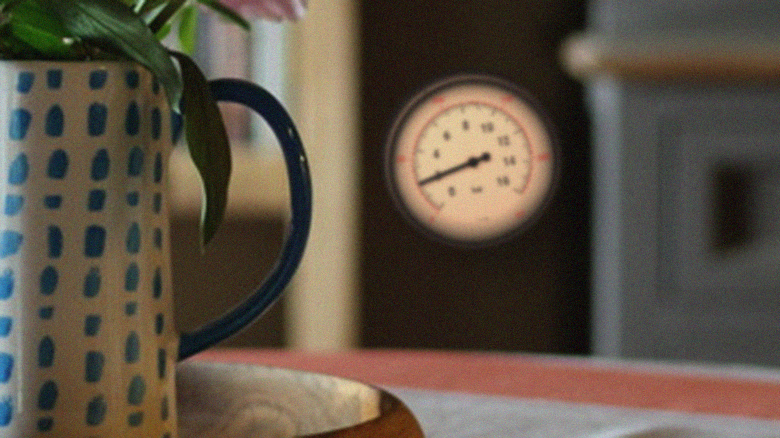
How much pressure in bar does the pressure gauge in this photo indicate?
2 bar
